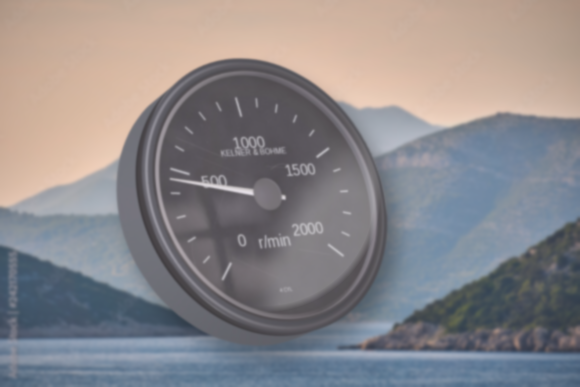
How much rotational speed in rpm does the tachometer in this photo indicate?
450 rpm
